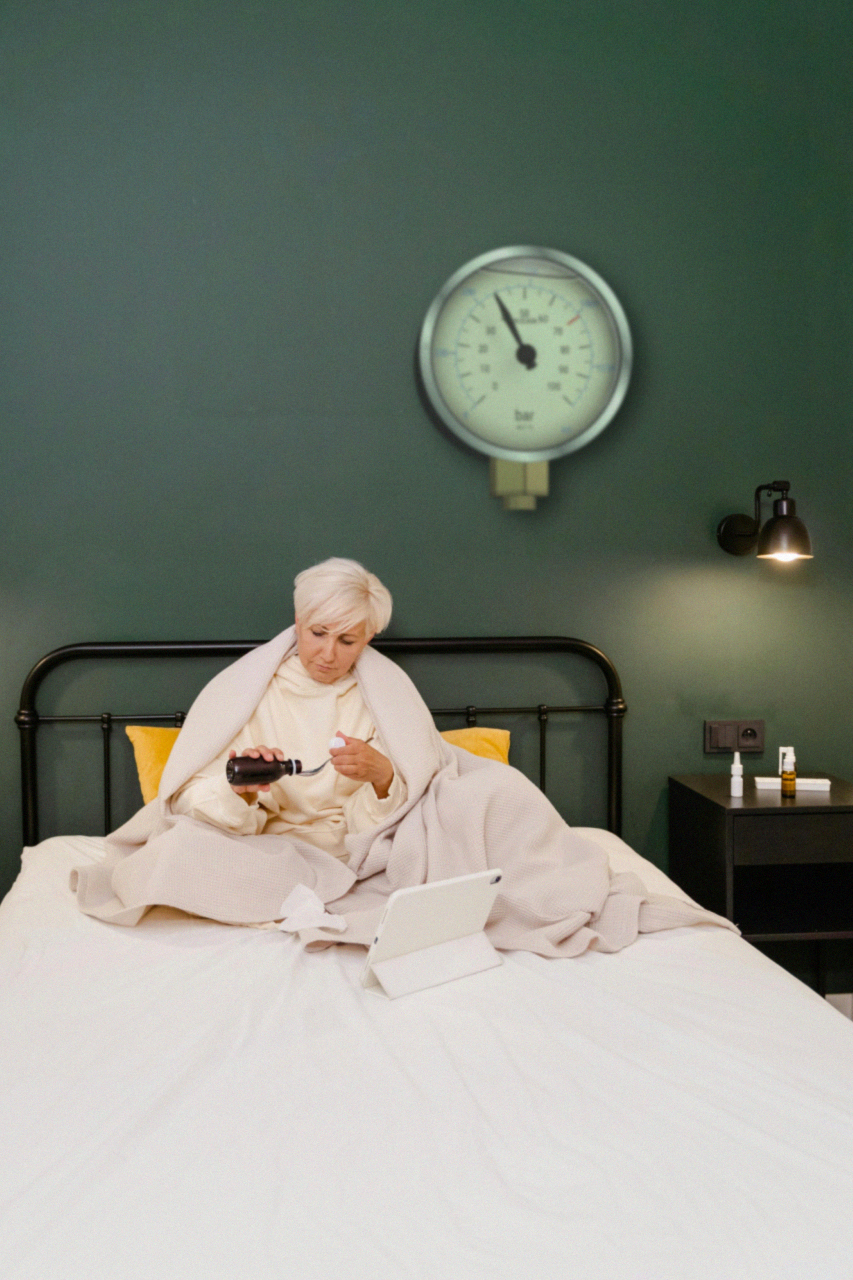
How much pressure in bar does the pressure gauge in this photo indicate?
40 bar
